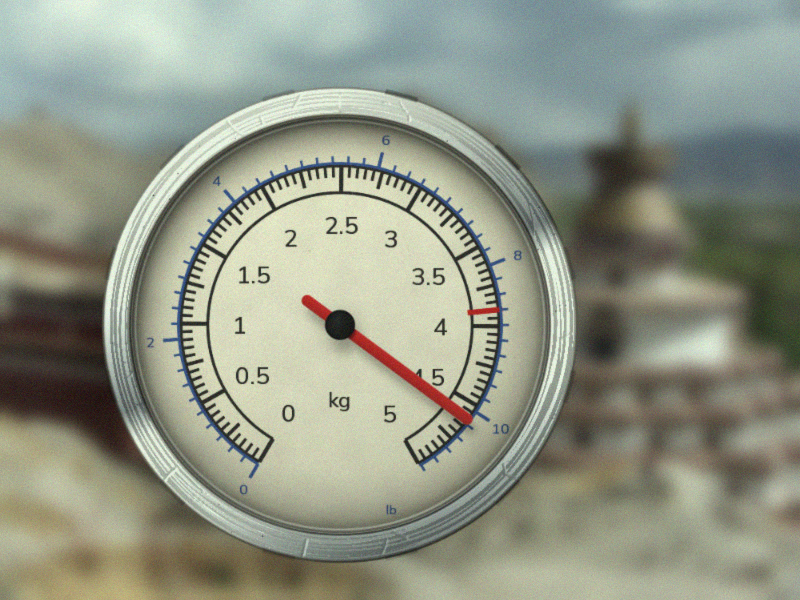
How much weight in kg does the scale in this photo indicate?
4.6 kg
